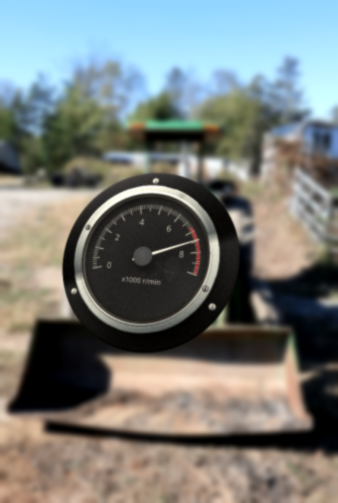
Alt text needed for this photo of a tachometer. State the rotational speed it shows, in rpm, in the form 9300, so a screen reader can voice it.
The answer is 7500
